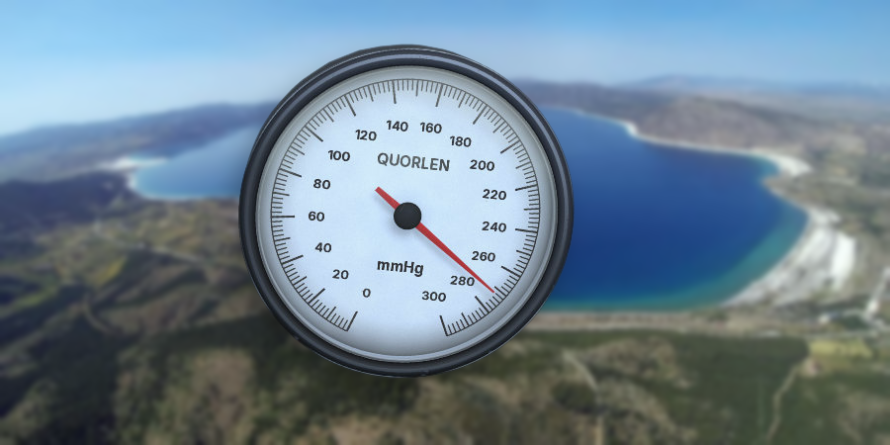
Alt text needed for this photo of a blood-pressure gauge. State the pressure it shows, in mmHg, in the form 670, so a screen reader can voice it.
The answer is 272
